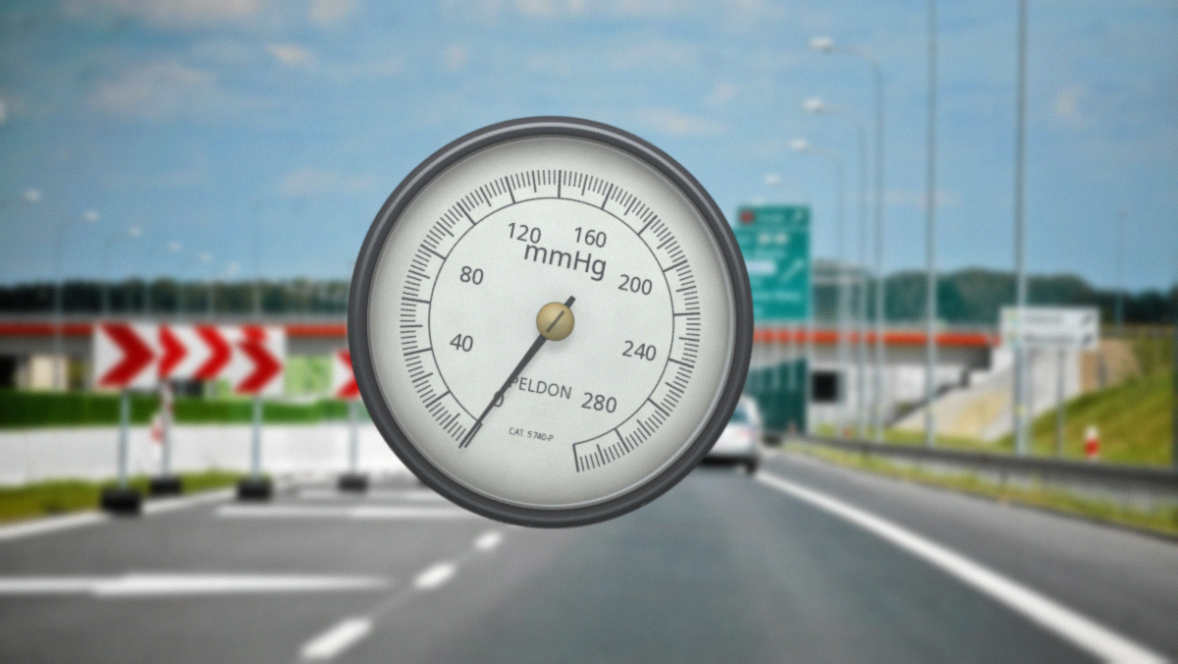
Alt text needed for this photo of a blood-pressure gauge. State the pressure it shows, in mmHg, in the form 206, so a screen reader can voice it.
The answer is 2
